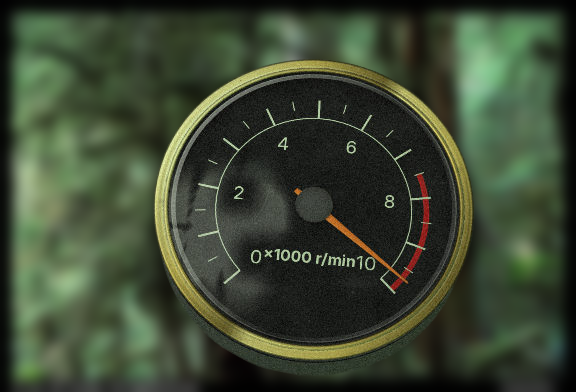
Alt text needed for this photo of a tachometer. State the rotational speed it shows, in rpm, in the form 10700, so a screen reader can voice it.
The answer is 9750
